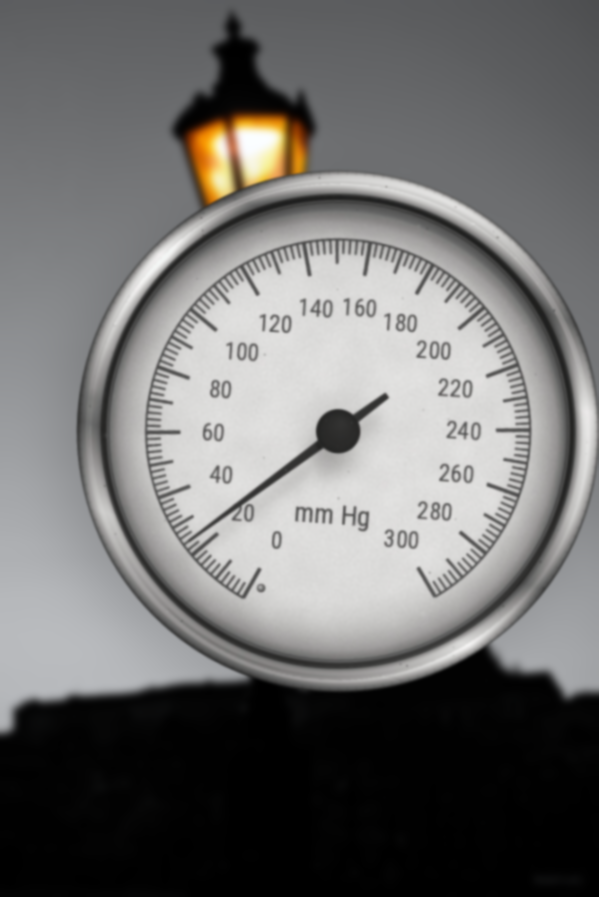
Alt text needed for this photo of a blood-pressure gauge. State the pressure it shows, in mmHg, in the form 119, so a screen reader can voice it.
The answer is 24
